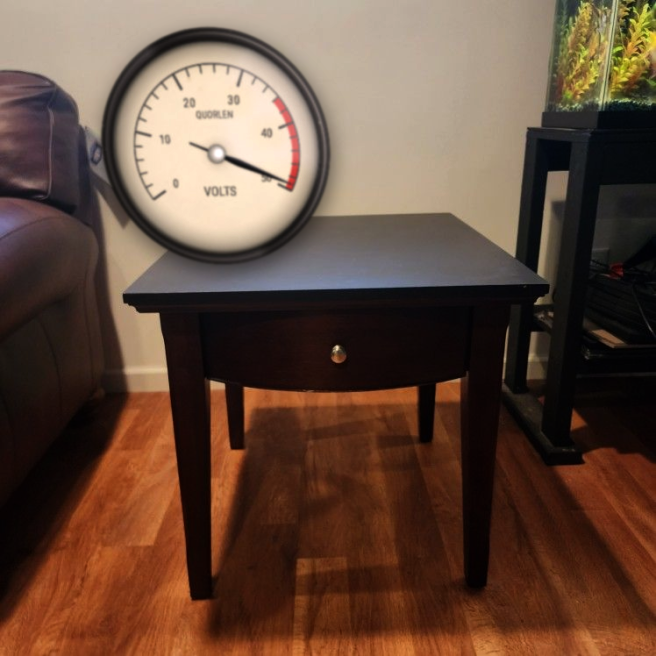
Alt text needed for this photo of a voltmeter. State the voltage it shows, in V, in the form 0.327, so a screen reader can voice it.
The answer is 49
